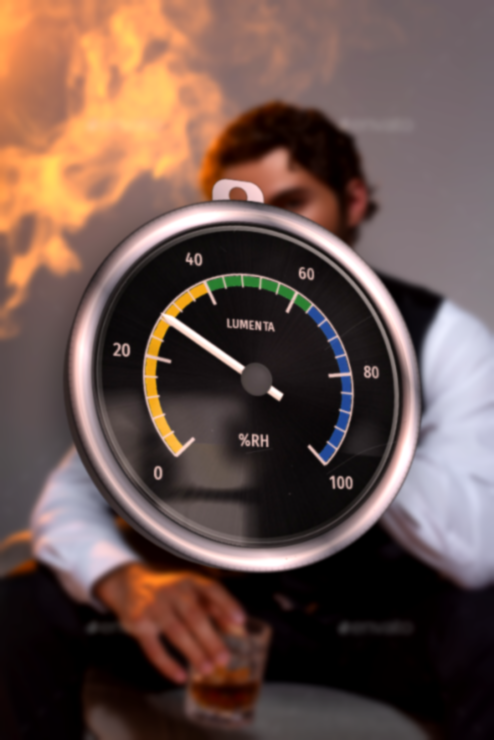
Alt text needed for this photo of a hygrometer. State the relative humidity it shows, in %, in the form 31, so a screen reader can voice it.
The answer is 28
